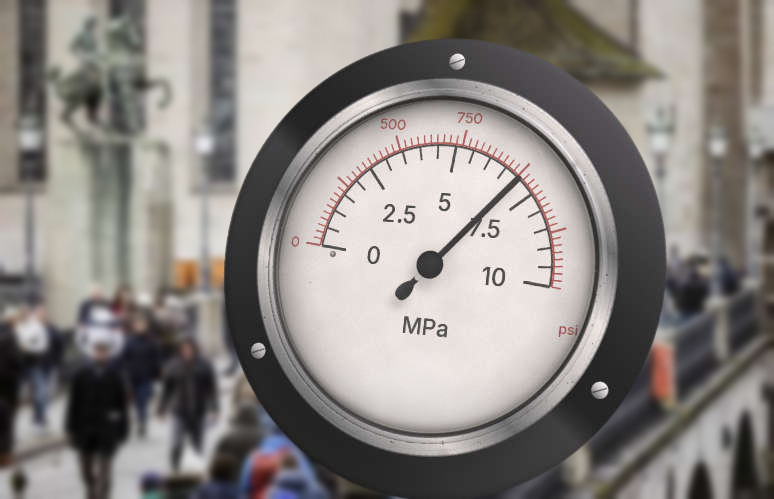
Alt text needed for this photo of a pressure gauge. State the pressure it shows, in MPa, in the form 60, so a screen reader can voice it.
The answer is 7
